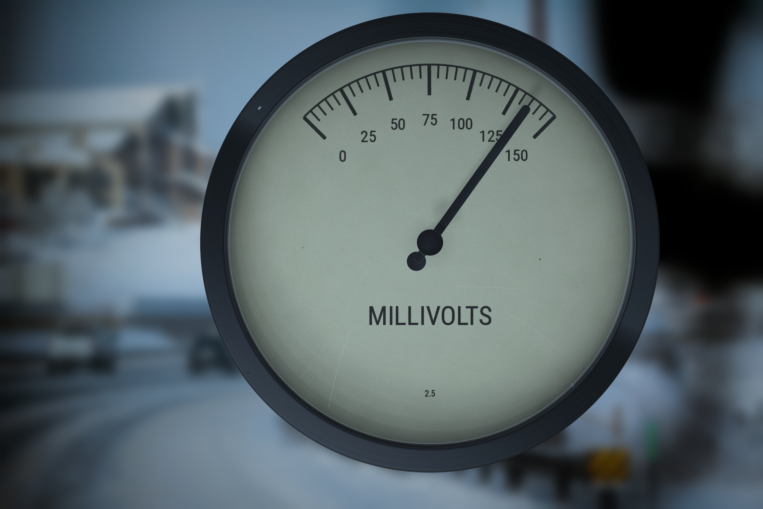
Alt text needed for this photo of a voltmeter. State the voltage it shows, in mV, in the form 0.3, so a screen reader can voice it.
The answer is 135
